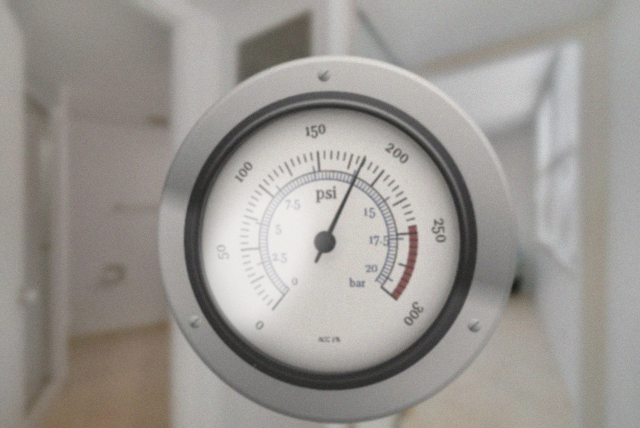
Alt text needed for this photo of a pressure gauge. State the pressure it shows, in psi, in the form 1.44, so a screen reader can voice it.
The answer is 185
